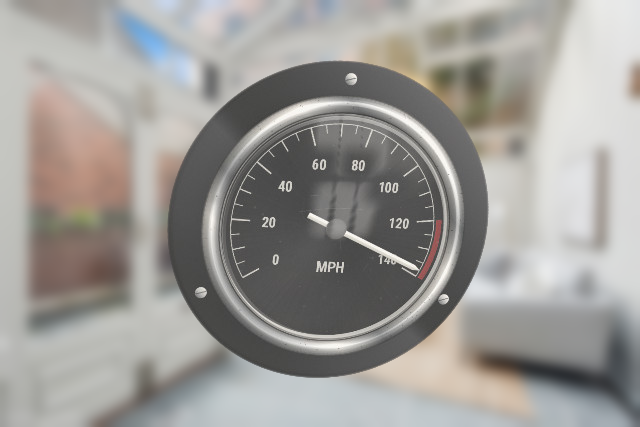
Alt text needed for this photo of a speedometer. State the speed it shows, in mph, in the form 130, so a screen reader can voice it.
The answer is 137.5
